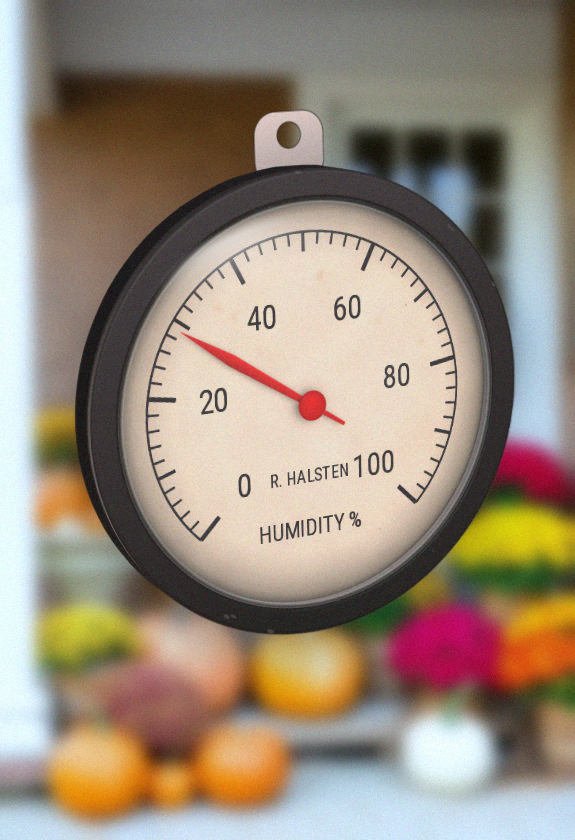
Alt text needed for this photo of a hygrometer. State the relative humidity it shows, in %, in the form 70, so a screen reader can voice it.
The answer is 29
